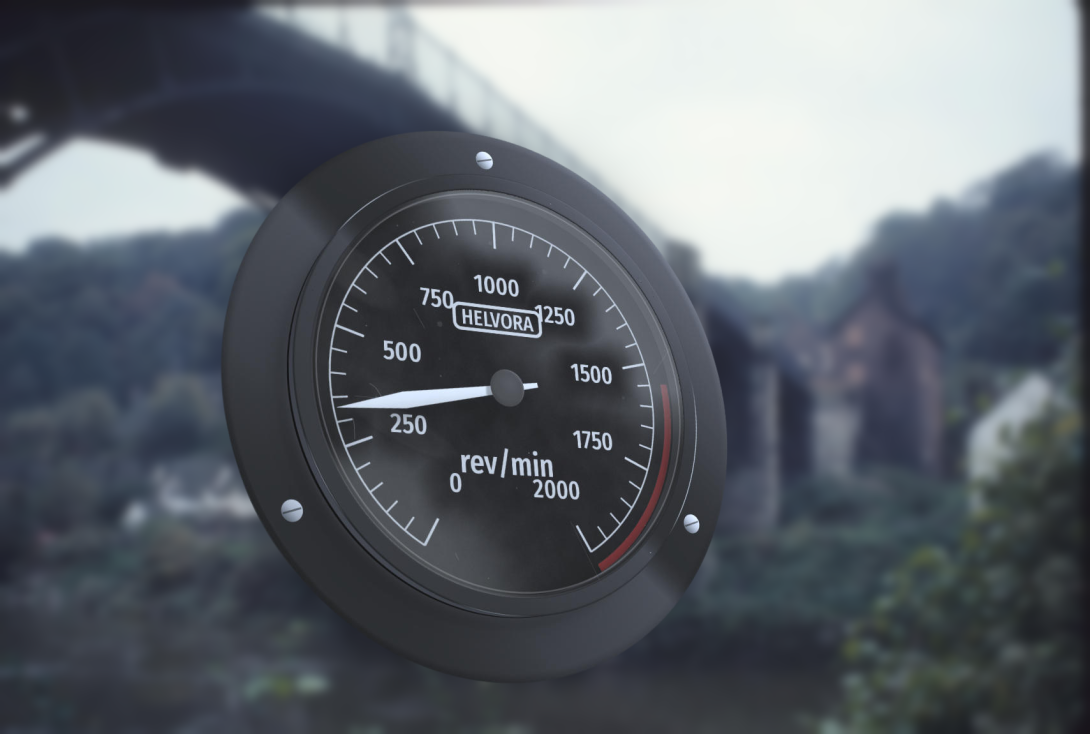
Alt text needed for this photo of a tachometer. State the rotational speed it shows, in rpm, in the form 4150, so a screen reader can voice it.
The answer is 325
